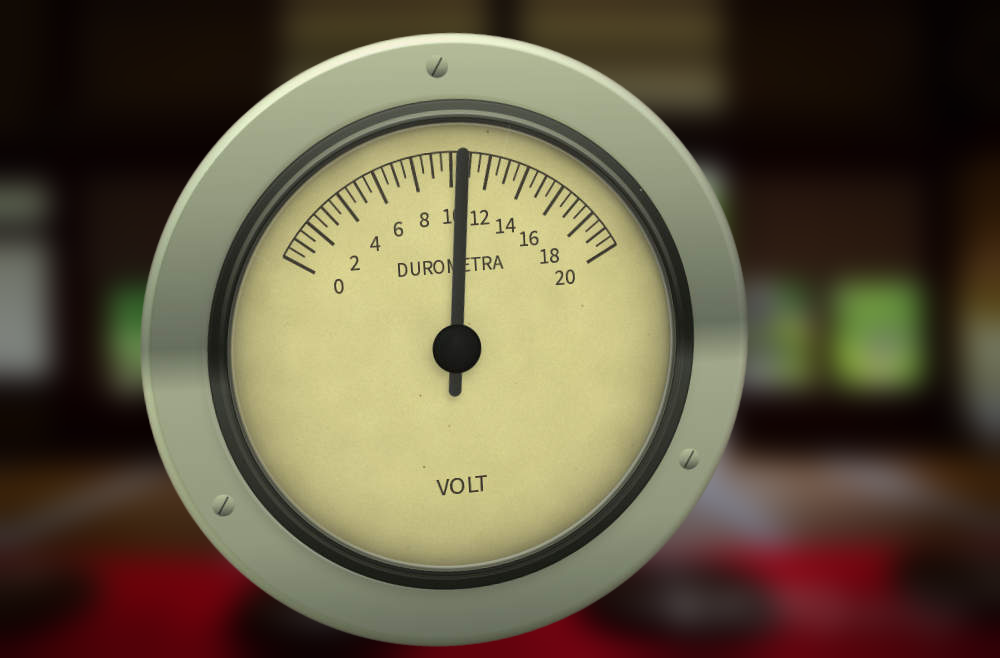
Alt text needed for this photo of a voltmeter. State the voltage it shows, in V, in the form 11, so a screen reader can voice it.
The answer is 10.5
